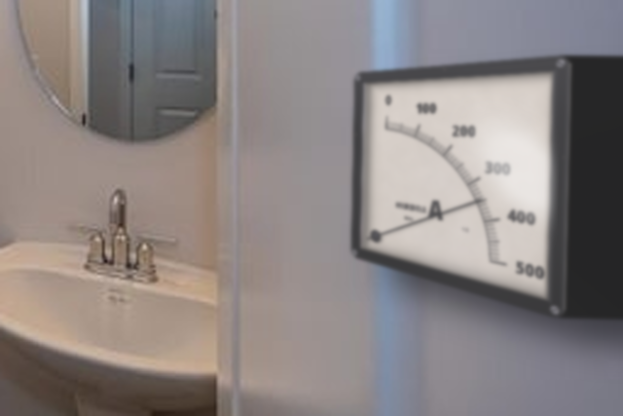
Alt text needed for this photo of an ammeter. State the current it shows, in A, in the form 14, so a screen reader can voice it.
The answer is 350
